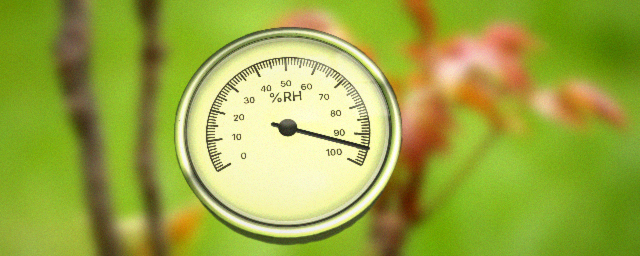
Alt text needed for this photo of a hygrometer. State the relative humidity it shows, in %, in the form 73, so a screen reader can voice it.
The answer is 95
